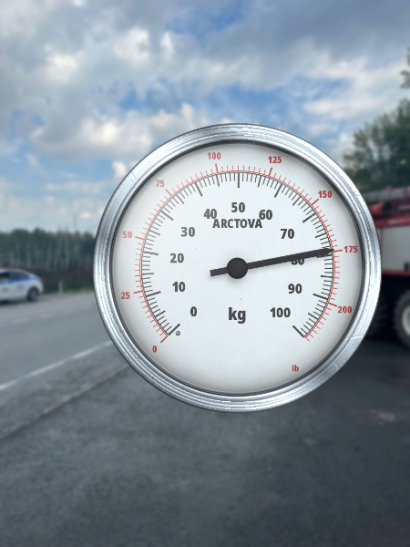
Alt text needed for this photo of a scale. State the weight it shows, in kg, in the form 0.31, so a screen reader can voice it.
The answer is 79
